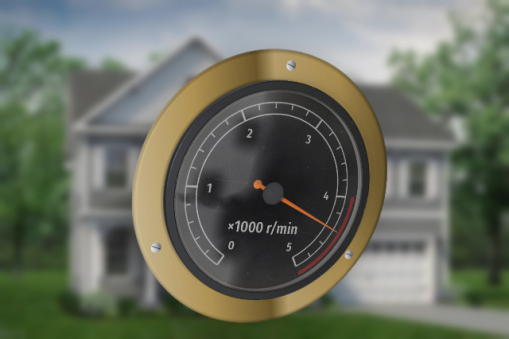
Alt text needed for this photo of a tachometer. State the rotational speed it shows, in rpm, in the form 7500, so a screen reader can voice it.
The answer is 4400
